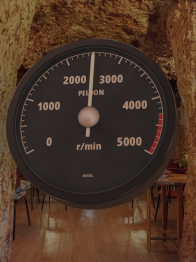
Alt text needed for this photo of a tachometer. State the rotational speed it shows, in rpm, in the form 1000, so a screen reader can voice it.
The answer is 2500
